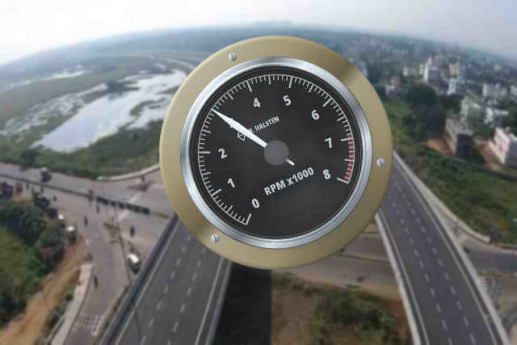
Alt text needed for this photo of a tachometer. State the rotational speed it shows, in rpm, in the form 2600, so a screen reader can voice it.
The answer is 3000
